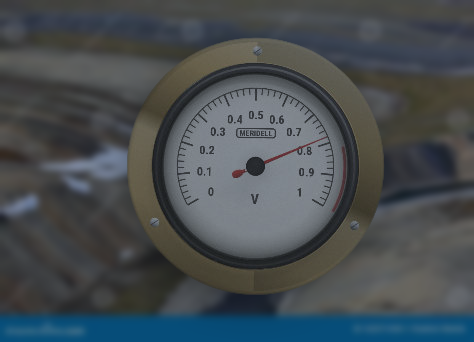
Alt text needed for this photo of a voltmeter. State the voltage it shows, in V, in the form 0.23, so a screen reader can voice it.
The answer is 0.78
